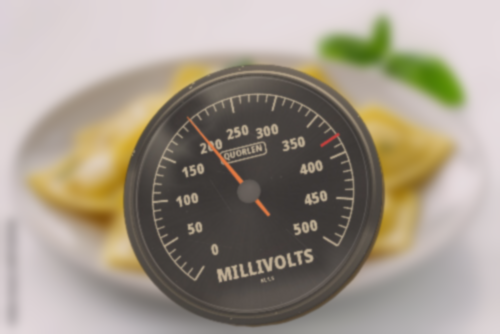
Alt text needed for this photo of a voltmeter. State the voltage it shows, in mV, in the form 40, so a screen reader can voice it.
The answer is 200
